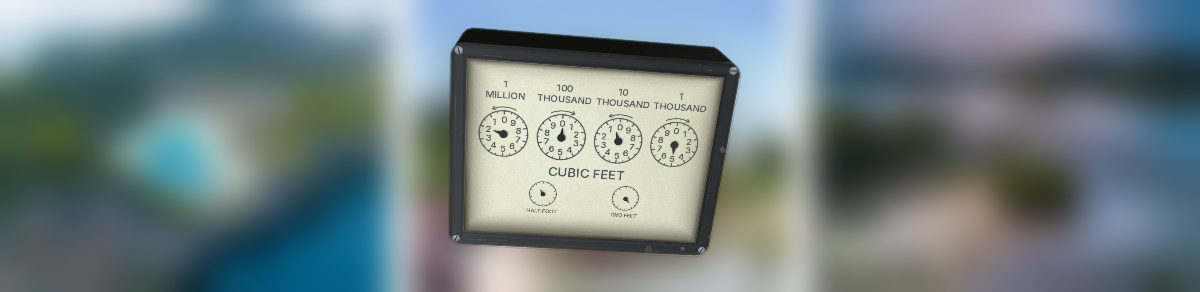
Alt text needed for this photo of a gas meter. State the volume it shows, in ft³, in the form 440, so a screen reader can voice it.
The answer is 200500
